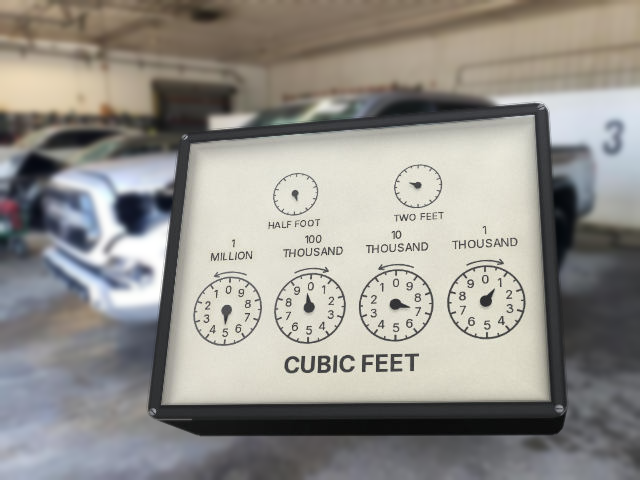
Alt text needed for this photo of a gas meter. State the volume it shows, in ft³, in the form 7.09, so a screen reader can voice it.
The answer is 497100
